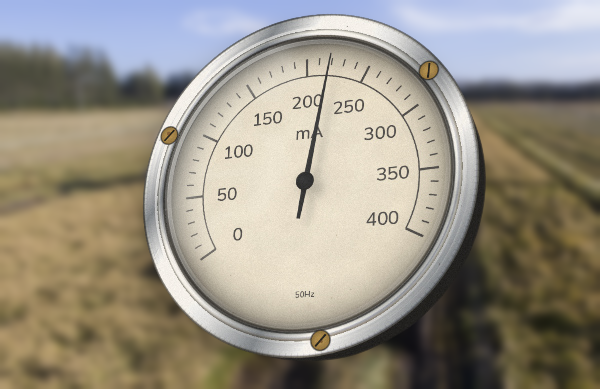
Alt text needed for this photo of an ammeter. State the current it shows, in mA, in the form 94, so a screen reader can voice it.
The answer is 220
